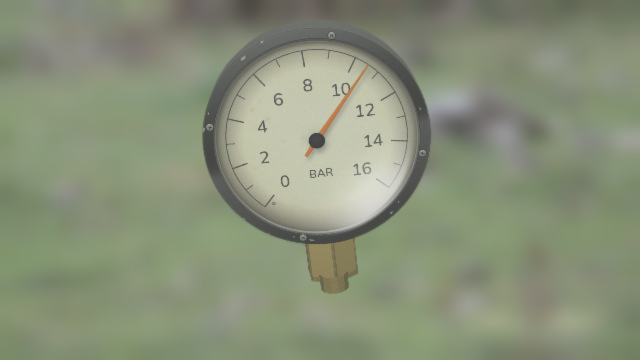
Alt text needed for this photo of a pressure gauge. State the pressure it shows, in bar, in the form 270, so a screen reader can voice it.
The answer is 10.5
